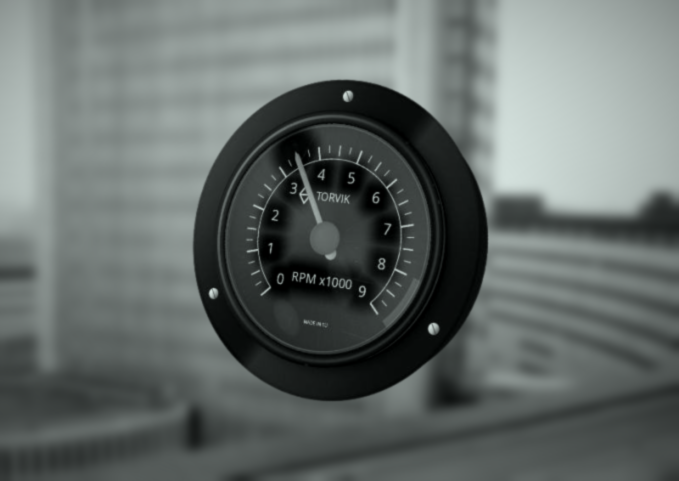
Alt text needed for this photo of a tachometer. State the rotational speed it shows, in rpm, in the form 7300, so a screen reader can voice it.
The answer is 3500
